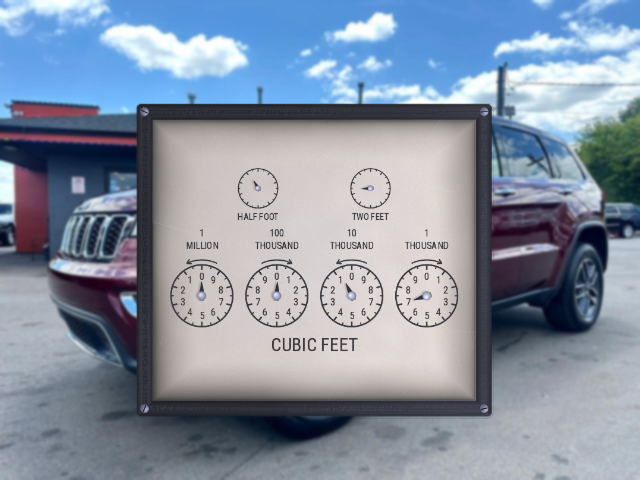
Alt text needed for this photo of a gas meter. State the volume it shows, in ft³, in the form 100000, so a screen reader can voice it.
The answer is 700
